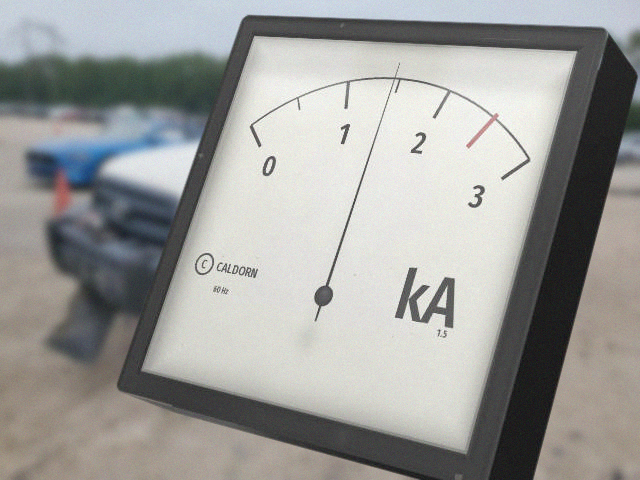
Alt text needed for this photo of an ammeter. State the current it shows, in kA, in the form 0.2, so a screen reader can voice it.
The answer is 1.5
